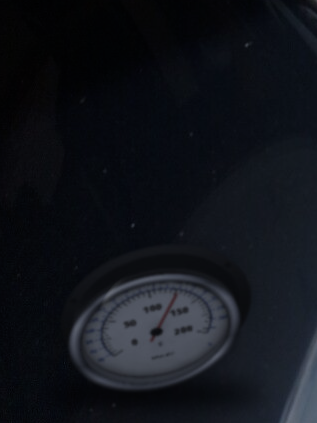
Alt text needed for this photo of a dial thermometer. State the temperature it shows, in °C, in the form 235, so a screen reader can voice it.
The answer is 125
